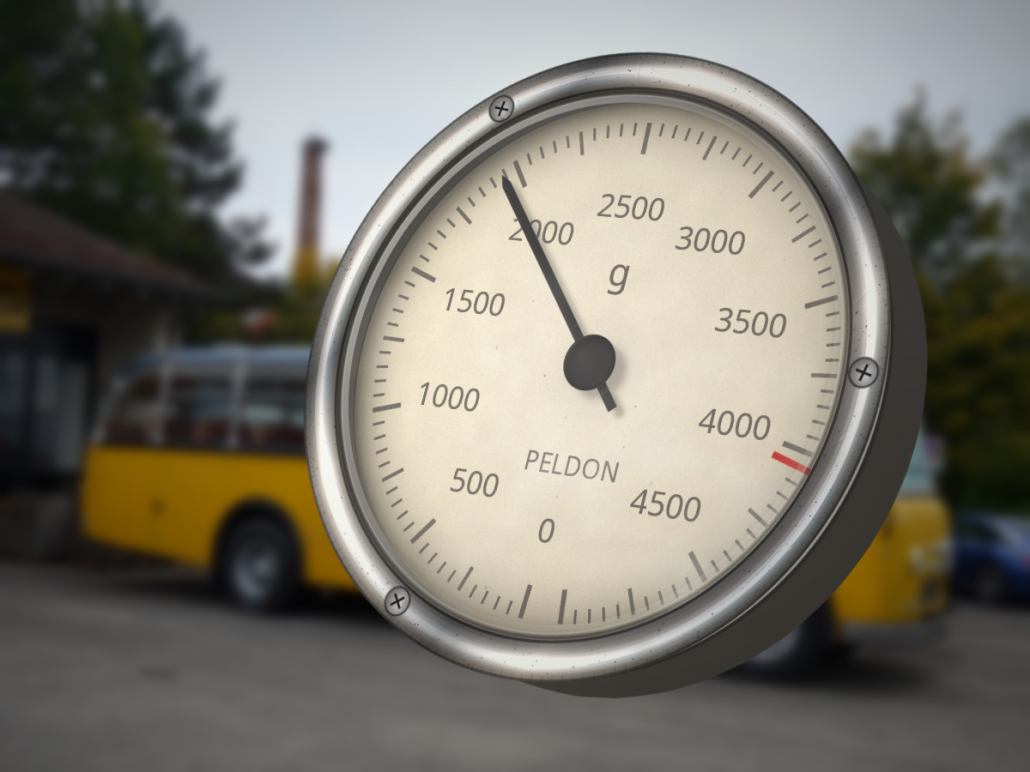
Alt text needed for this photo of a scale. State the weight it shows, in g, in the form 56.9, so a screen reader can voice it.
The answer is 1950
